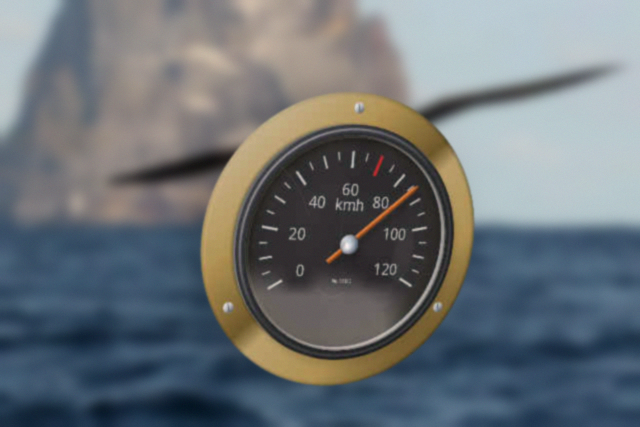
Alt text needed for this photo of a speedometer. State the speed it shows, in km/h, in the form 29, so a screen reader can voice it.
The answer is 85
